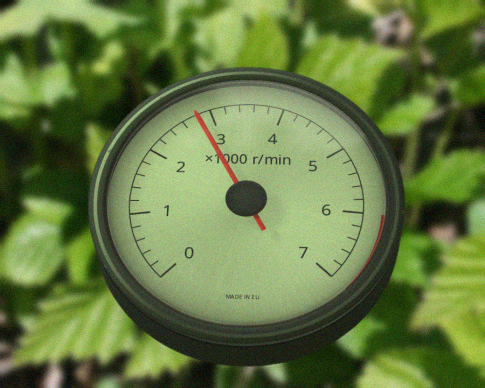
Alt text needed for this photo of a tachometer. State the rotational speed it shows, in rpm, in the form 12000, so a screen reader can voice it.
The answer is 2800
